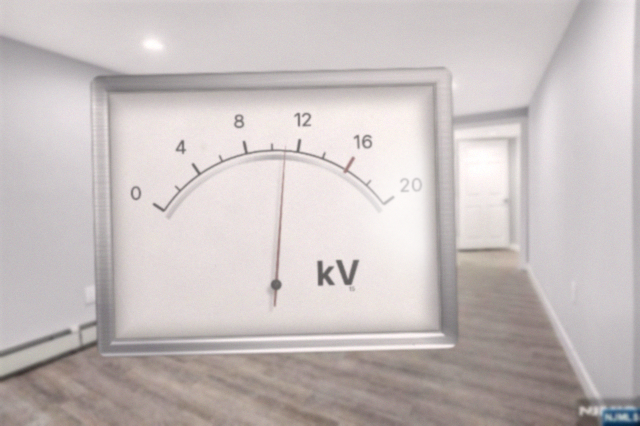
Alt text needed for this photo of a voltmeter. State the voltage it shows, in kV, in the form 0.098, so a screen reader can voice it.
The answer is 11
